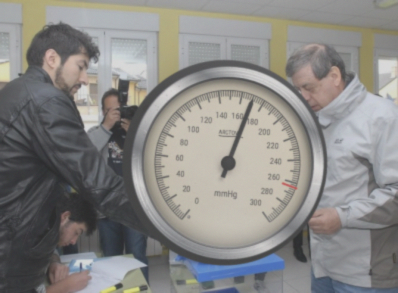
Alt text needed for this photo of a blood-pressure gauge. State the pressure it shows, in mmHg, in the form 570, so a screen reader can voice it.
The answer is 170
